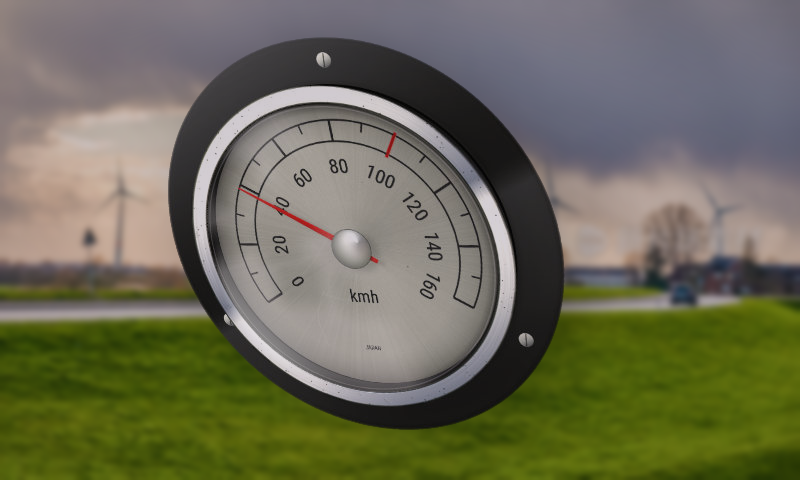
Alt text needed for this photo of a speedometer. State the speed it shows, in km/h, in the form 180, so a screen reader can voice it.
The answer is 40
